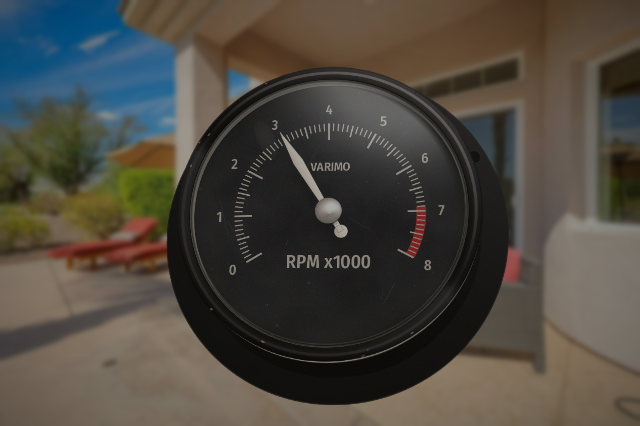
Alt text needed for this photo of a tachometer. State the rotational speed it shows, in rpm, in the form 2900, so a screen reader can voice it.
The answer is 3000
